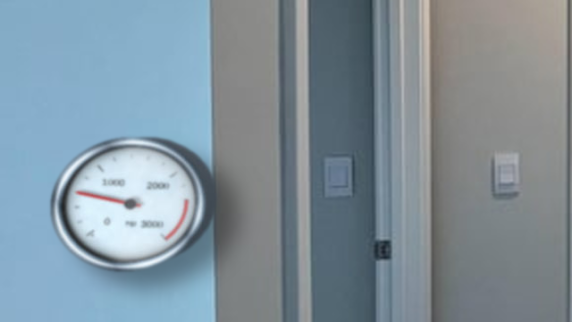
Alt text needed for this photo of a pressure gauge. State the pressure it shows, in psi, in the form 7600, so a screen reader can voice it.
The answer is 600
